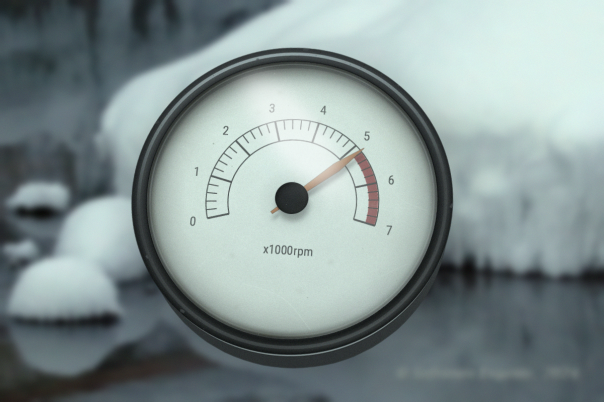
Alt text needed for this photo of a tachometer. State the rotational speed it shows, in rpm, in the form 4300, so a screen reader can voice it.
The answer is 5200
